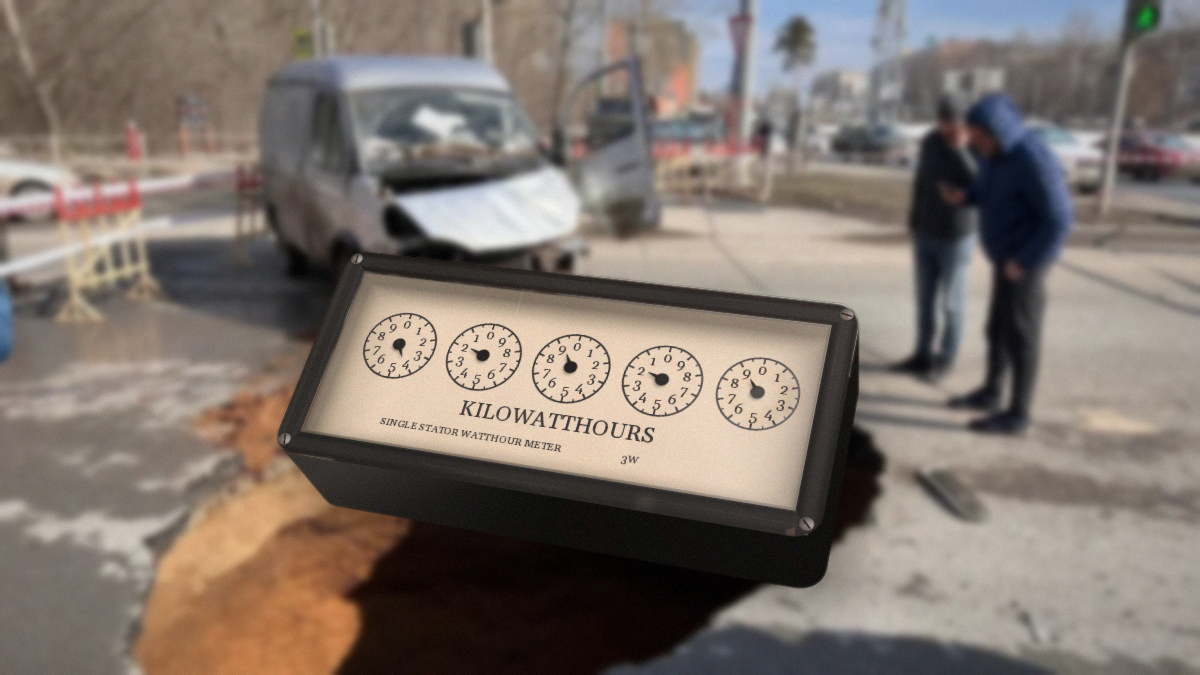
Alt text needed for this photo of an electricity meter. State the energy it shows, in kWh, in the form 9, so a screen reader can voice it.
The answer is 41919
